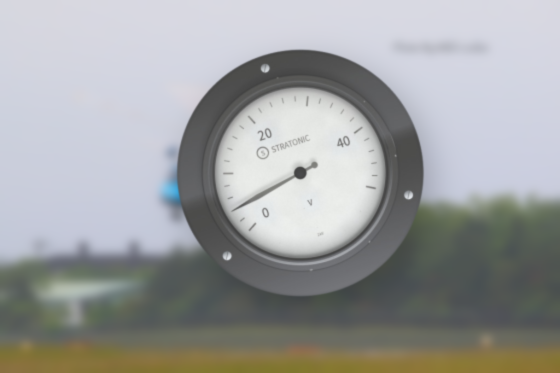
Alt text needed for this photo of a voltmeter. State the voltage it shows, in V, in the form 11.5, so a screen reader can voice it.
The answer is 4
